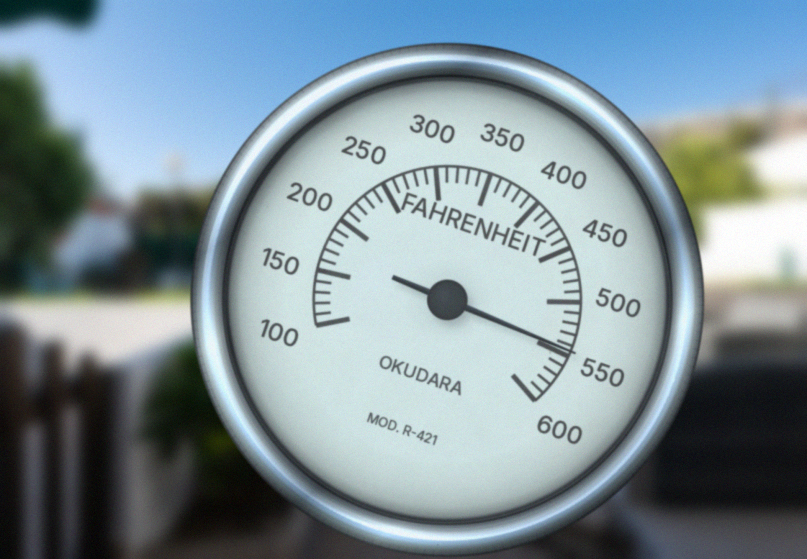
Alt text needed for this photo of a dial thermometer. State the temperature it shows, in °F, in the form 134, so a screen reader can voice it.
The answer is 545
